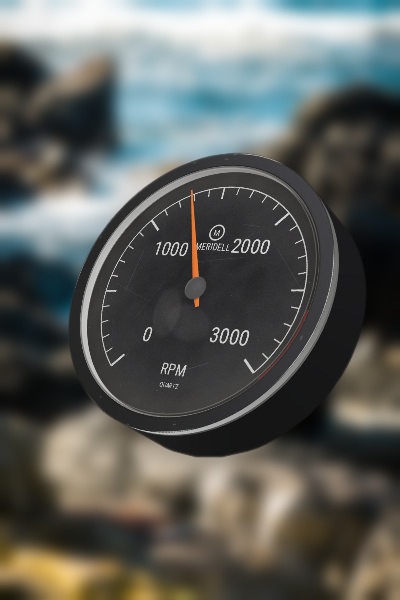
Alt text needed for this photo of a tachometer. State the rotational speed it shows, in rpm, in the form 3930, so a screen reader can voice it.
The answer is 1300
